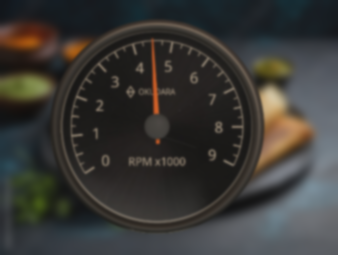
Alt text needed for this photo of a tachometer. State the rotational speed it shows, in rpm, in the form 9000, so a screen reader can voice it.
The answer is 4500
